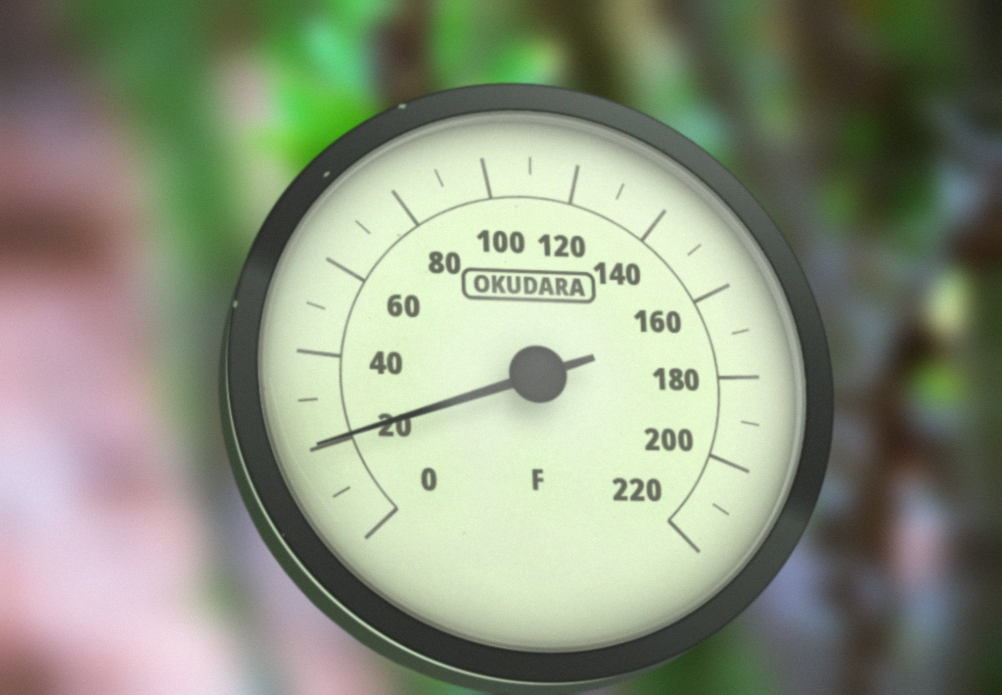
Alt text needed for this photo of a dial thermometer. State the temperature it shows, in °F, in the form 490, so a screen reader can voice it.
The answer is 20
